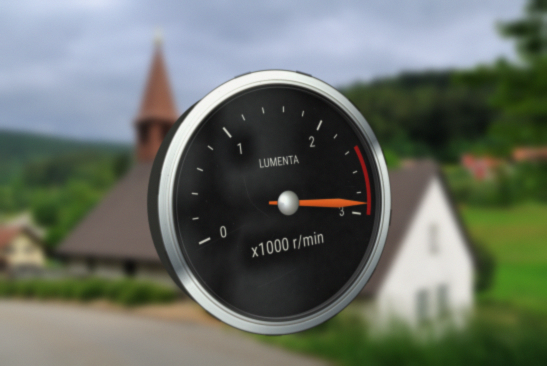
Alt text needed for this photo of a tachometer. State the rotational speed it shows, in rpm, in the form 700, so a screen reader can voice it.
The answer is 2900
